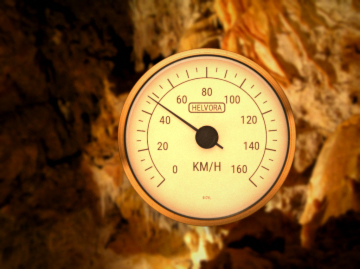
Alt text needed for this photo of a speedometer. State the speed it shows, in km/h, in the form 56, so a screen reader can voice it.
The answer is 47.5
